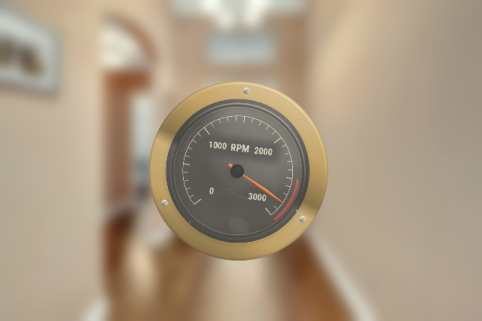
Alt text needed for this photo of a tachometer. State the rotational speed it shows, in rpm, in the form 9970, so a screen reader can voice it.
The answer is 2800
